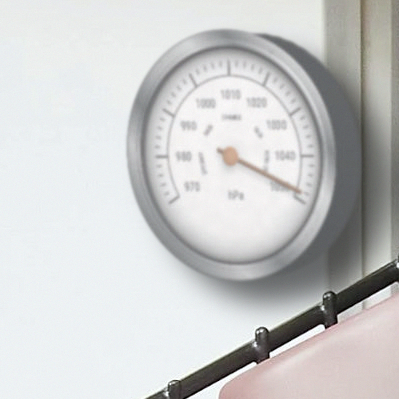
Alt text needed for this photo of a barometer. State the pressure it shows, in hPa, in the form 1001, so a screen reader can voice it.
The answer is 1048
